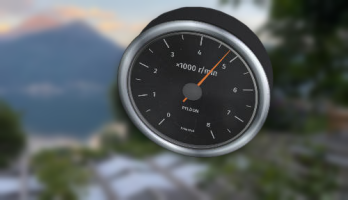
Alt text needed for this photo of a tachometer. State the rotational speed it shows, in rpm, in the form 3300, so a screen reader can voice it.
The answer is 4750
